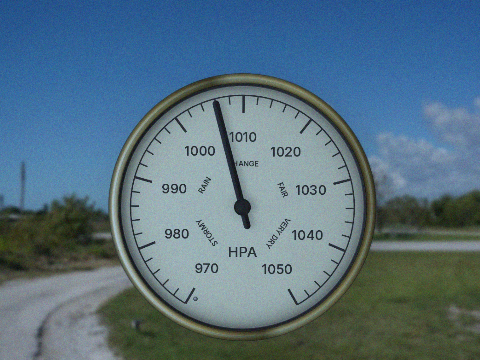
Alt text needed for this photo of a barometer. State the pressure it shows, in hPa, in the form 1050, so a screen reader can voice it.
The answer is 1006
